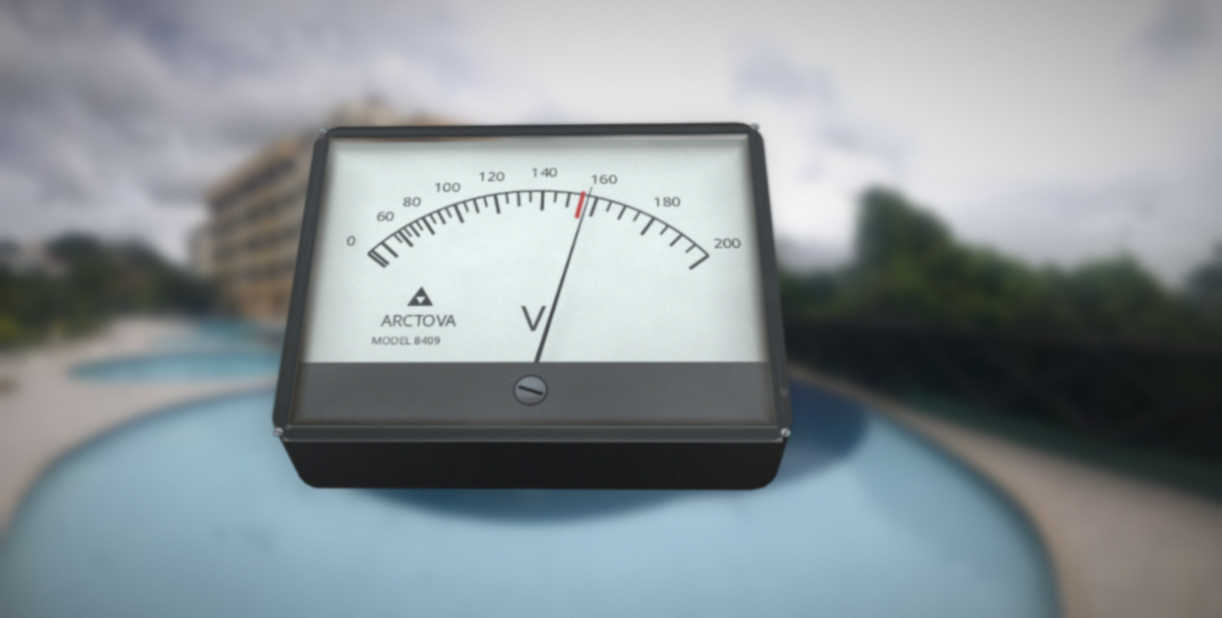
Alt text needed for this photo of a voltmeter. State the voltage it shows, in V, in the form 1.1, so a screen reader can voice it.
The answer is 157.5
